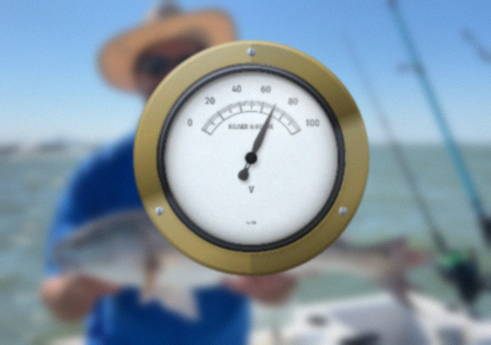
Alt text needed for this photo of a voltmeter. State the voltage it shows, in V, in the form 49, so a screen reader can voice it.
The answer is 70
